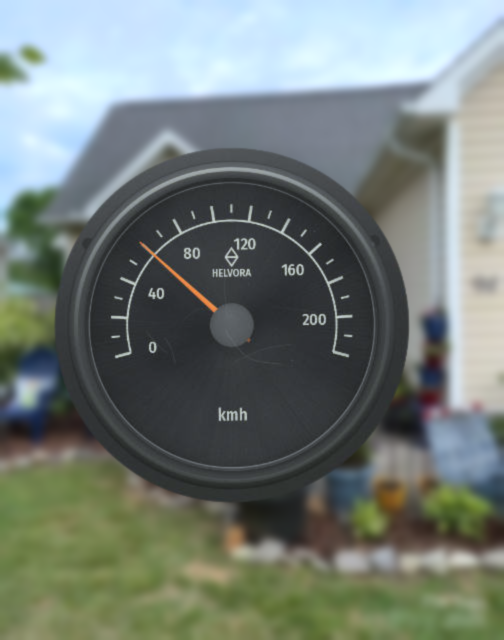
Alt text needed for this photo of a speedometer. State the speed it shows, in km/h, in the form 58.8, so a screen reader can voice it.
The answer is 60
